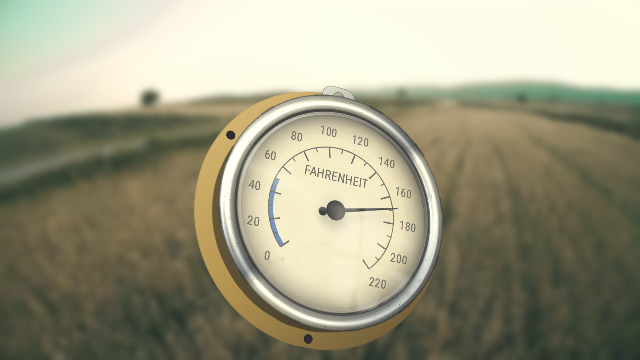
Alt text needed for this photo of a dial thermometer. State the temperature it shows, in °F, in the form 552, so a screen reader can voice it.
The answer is 170
